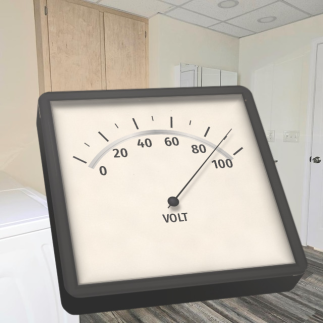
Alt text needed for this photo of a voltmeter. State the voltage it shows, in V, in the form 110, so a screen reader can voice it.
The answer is 90
